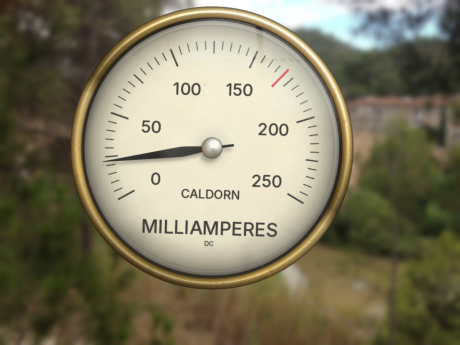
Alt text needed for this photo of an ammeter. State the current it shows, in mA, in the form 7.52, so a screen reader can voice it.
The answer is 22.5
